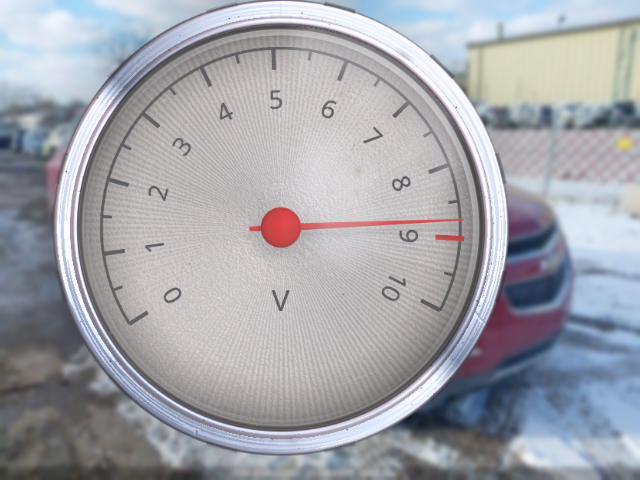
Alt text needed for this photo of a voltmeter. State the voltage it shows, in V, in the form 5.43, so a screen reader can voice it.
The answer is 8.75
